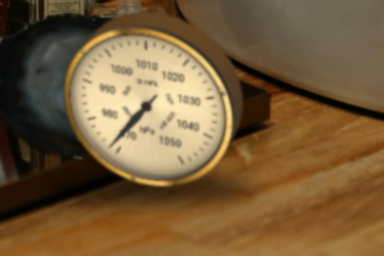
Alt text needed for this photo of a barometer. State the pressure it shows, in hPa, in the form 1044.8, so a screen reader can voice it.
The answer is 972
